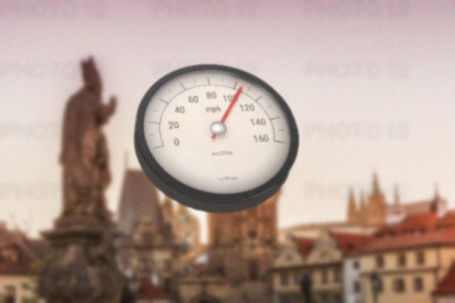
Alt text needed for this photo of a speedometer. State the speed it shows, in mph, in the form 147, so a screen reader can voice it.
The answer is 105
